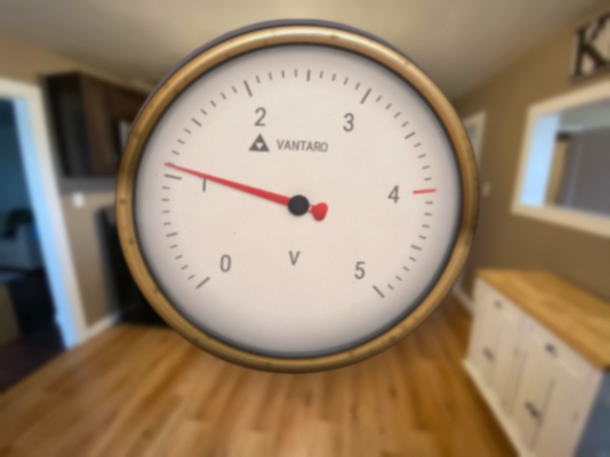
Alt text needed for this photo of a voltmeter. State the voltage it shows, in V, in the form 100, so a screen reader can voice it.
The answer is 1.1
